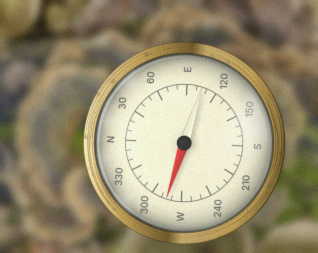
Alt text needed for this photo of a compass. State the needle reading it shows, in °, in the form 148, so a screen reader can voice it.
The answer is 285
